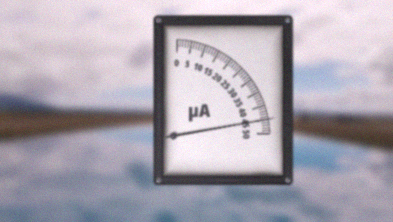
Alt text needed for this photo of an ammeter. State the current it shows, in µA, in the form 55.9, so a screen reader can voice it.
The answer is 45
